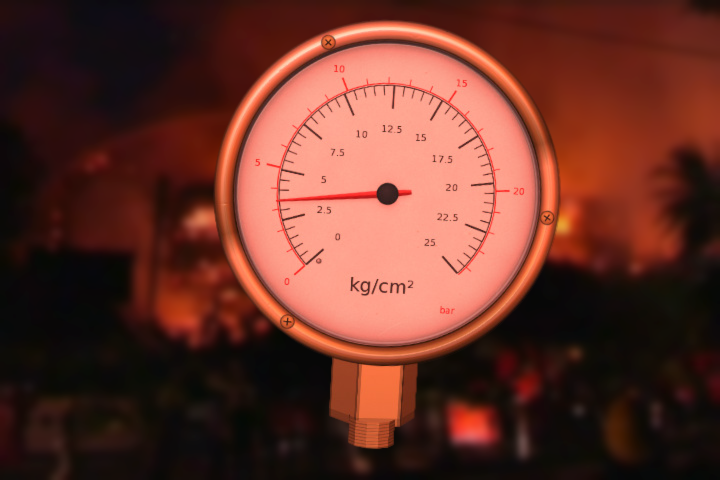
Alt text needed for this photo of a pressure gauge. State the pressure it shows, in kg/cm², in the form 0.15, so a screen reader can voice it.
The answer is 3.5
